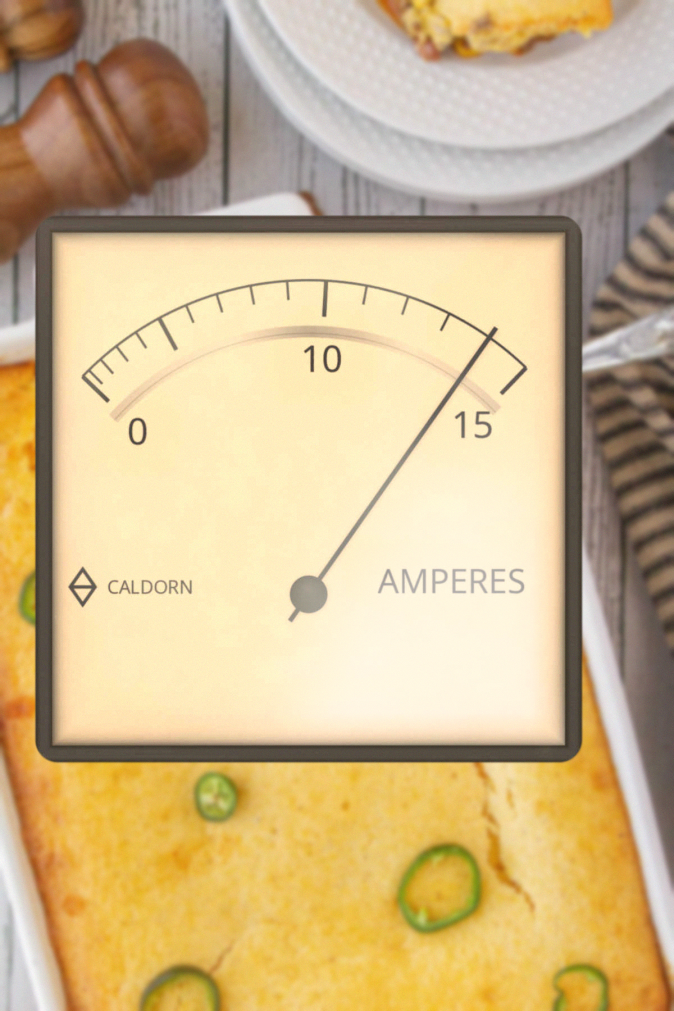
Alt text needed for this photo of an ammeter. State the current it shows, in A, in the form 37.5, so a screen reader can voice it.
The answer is 14
